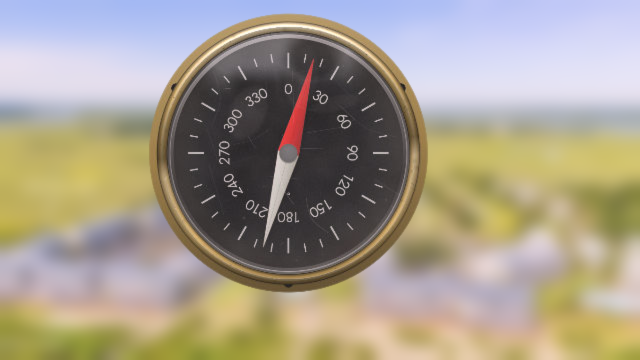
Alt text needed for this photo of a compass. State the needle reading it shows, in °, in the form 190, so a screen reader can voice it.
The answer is 15
